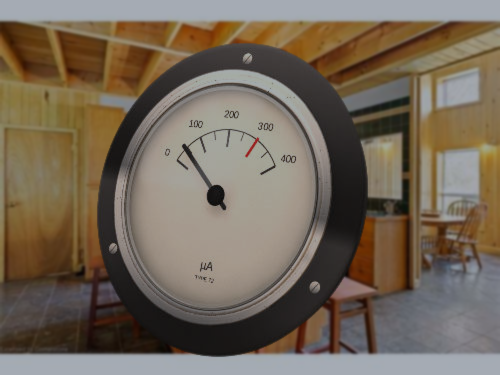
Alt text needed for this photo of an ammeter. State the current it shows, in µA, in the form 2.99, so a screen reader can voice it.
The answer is 50
